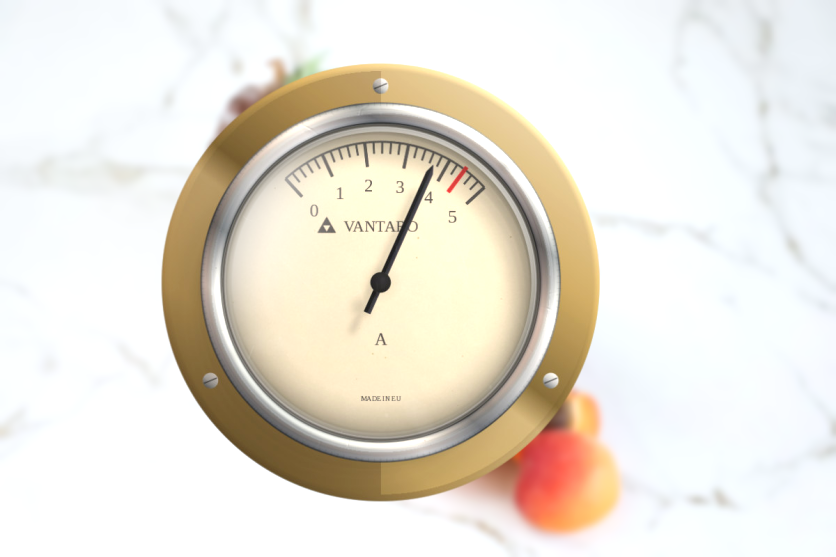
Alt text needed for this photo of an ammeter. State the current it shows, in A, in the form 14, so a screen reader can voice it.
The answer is 3.7
